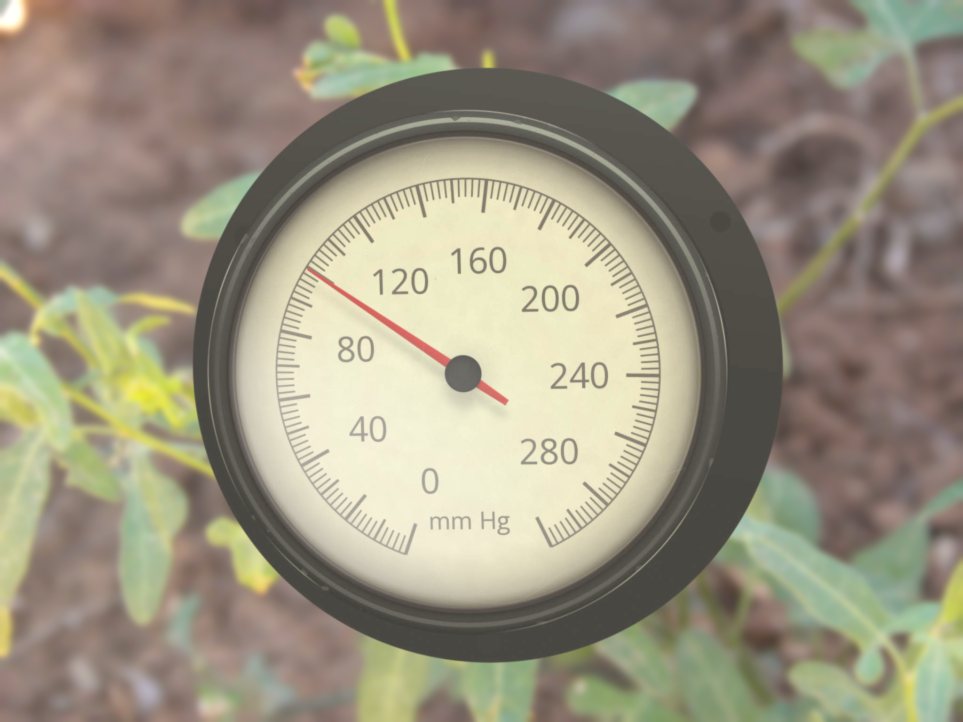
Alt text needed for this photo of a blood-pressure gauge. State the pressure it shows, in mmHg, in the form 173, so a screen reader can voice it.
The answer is 100
